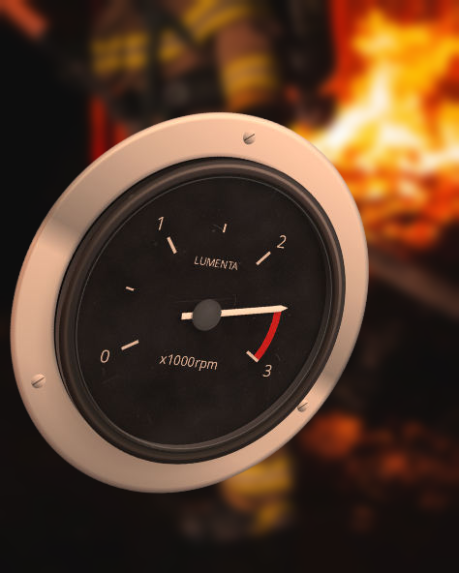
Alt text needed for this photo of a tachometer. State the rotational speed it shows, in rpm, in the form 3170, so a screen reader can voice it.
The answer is 2500
